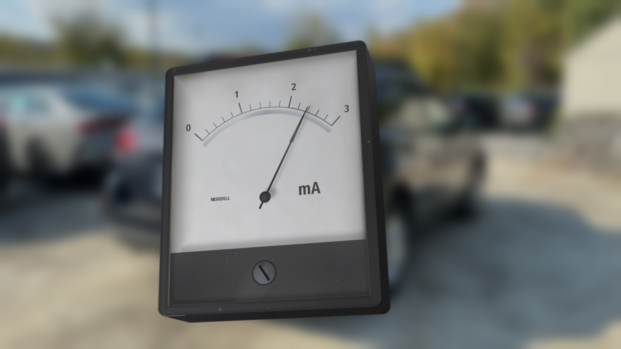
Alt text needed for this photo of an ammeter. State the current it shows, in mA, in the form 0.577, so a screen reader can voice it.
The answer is 2.4
